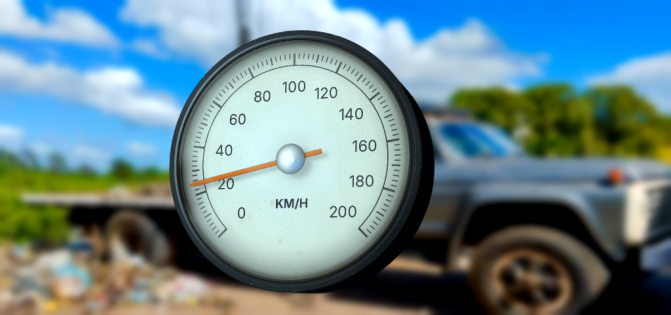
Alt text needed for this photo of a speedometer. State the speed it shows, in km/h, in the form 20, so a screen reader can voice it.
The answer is 24
